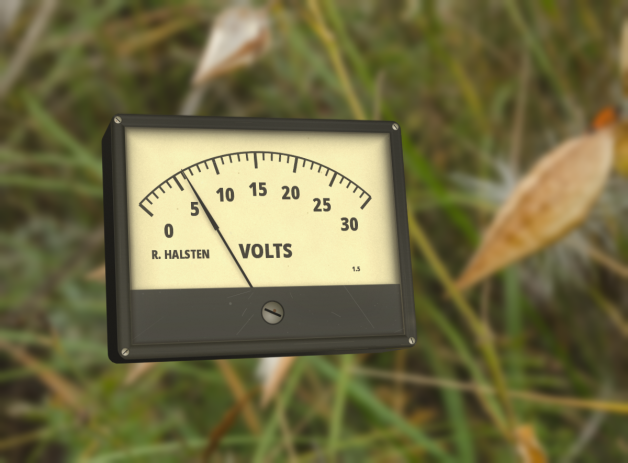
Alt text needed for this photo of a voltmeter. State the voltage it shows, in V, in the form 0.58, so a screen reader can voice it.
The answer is 6
